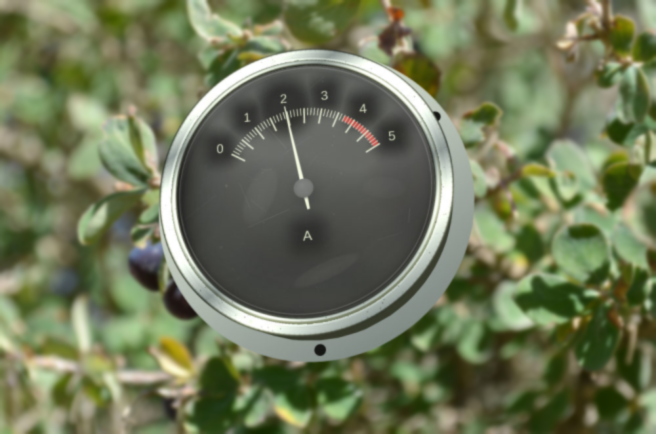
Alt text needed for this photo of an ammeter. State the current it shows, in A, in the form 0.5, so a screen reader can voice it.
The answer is 2
